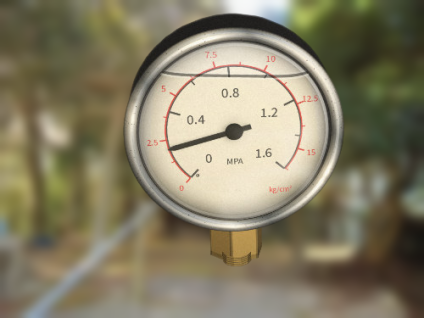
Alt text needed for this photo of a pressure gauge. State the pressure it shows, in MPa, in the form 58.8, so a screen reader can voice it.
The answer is 0.2
